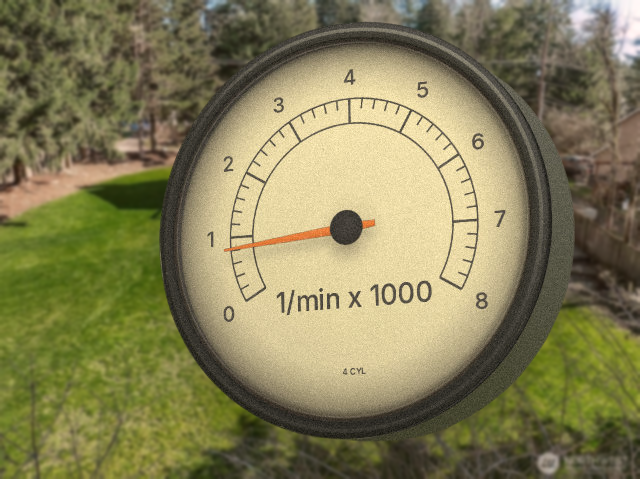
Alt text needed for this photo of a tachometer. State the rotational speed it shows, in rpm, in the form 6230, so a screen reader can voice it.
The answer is 800
